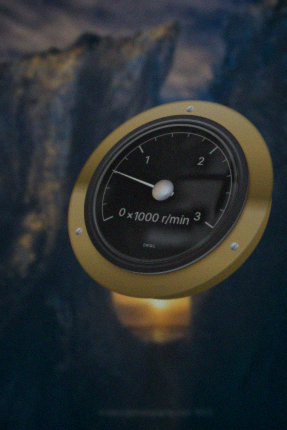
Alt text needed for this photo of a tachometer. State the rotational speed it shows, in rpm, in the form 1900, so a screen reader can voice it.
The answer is 600
